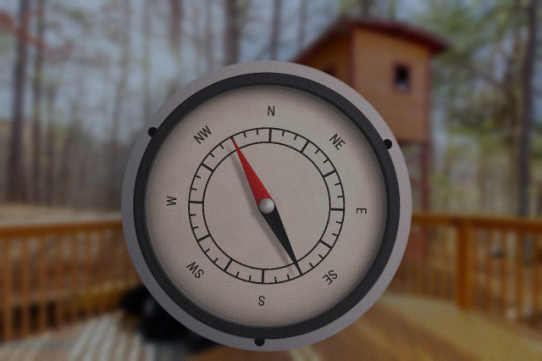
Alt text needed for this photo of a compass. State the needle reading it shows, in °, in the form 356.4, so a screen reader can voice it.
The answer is 330
